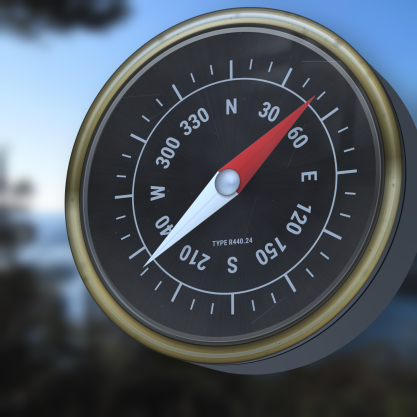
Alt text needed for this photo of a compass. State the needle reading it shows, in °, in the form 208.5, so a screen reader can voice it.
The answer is 50
